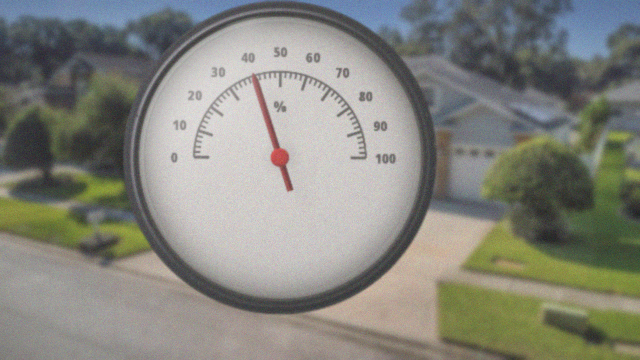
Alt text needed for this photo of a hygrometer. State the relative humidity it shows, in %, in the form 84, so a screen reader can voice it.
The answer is 40
